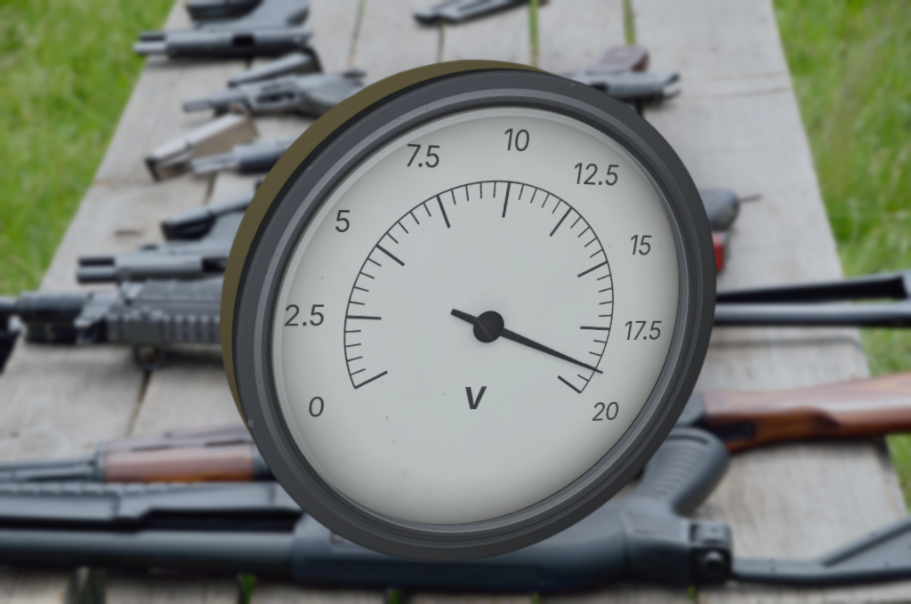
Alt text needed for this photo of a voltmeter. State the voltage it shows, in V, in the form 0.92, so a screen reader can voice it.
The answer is 19
